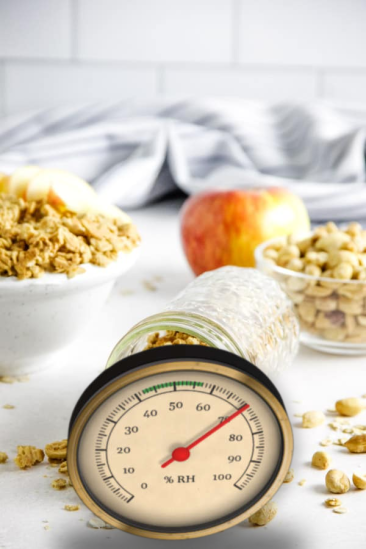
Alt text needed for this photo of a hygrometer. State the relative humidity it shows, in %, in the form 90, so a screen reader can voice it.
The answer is 70
